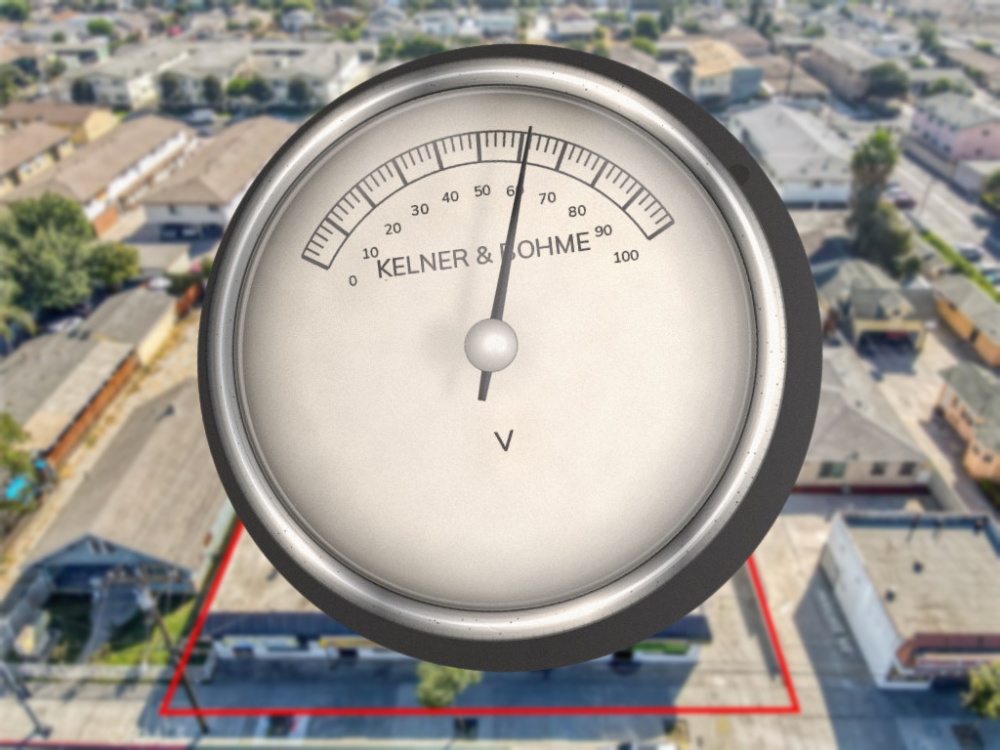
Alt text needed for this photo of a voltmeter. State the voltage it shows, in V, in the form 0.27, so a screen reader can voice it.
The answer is 62
